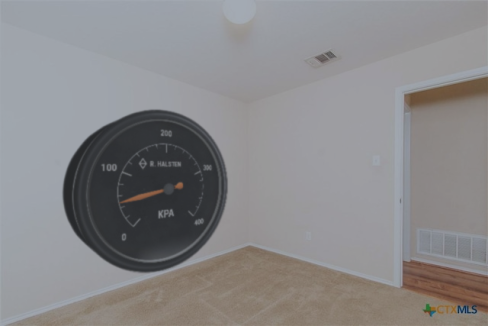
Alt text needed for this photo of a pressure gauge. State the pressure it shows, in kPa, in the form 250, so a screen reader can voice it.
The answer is 50
